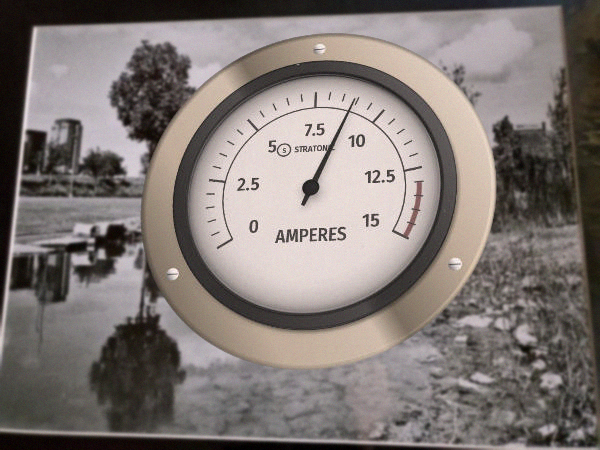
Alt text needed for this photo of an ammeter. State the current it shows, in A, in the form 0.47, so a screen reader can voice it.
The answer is 9
